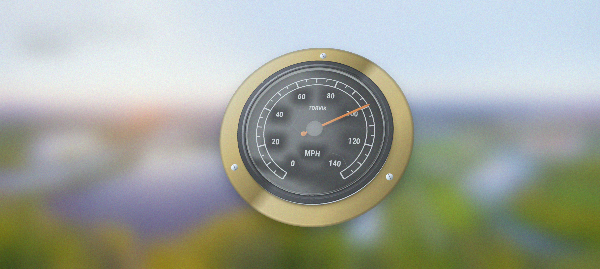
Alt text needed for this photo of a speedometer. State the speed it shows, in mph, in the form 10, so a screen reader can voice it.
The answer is 100
